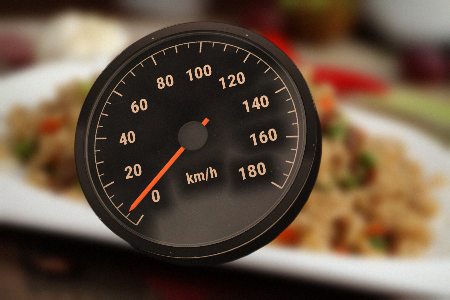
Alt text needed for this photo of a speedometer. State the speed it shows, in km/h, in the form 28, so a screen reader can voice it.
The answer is 5
